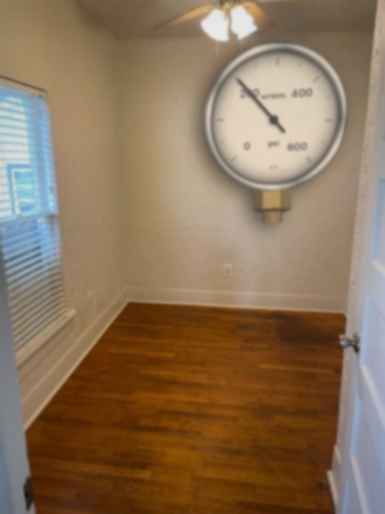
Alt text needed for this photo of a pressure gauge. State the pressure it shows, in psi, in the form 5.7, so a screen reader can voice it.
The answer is 200
